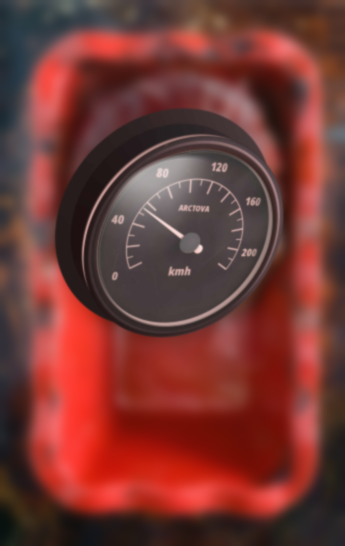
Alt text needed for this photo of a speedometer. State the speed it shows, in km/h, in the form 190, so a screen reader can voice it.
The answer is 55
